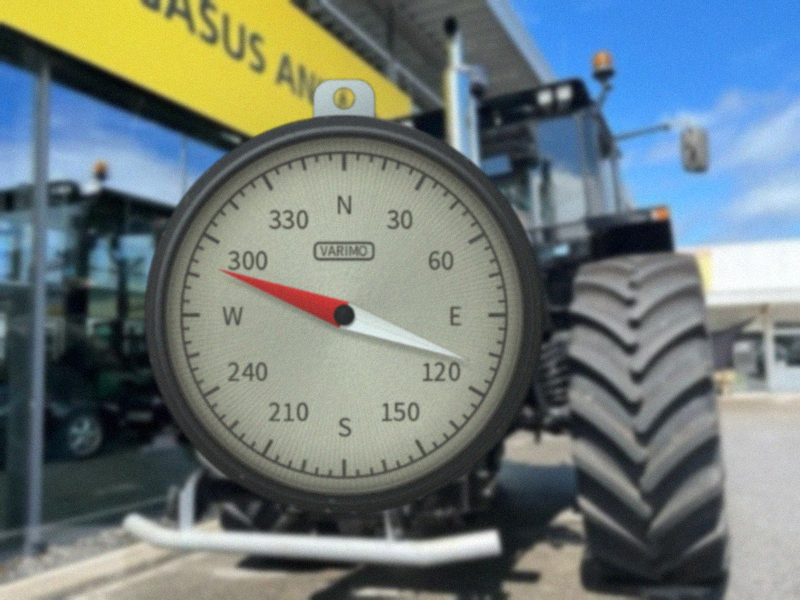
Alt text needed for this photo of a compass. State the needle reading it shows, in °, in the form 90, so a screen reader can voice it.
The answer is 290
